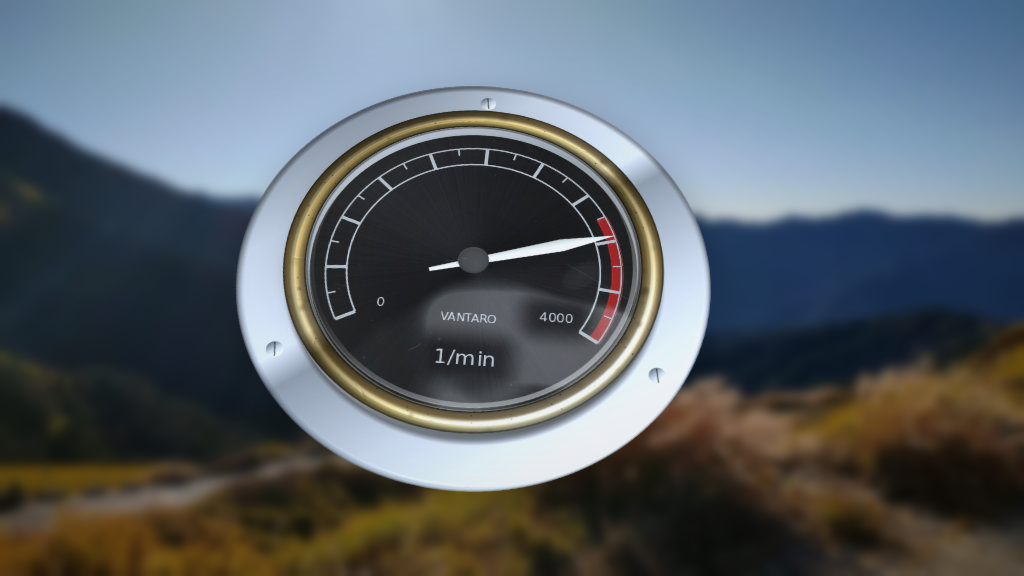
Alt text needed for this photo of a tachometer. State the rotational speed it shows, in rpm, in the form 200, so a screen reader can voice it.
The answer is 3200
